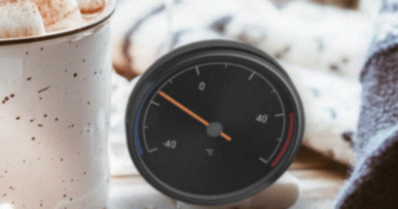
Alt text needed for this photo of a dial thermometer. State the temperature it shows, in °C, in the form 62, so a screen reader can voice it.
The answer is -15
